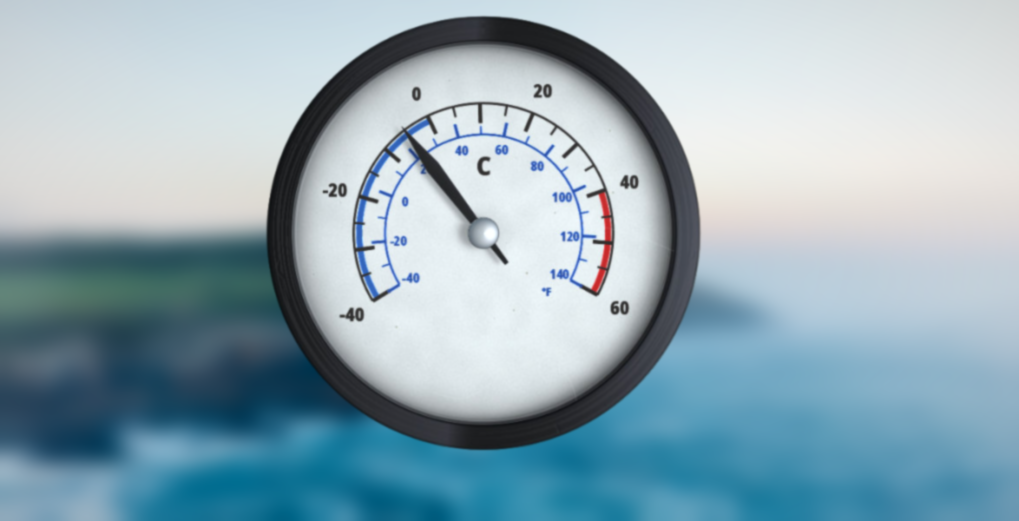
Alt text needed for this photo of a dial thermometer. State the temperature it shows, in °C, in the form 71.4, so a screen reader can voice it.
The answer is -5
